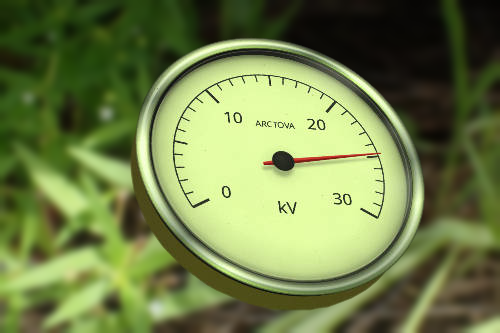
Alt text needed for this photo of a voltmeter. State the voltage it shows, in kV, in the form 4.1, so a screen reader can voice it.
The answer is 25
